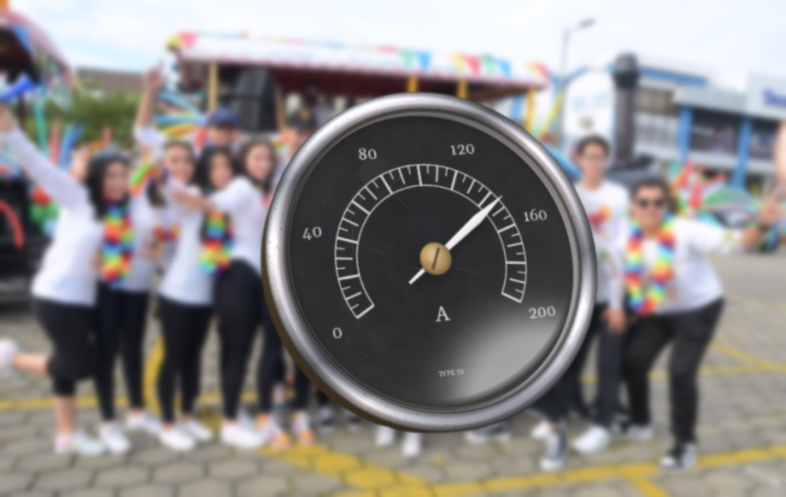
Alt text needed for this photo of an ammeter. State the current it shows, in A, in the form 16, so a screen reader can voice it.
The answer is 145
